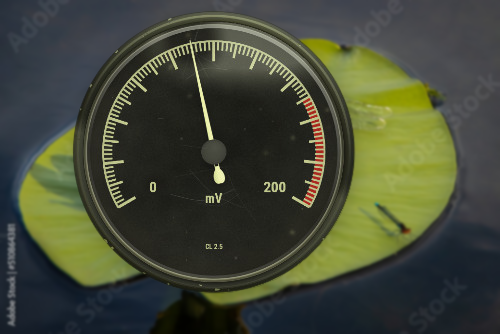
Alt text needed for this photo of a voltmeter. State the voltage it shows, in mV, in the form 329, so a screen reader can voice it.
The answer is 90
